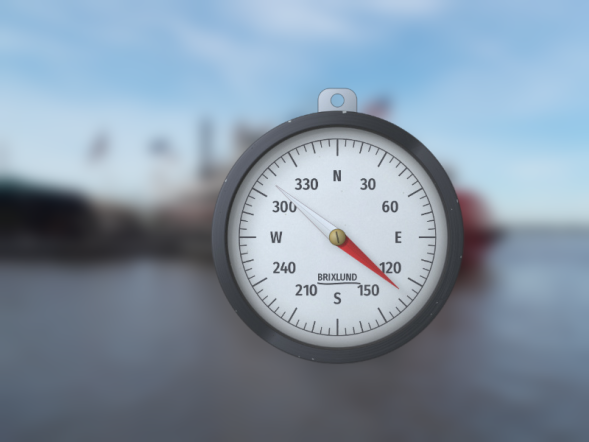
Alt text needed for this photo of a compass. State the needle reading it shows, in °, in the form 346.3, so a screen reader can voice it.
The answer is 130
